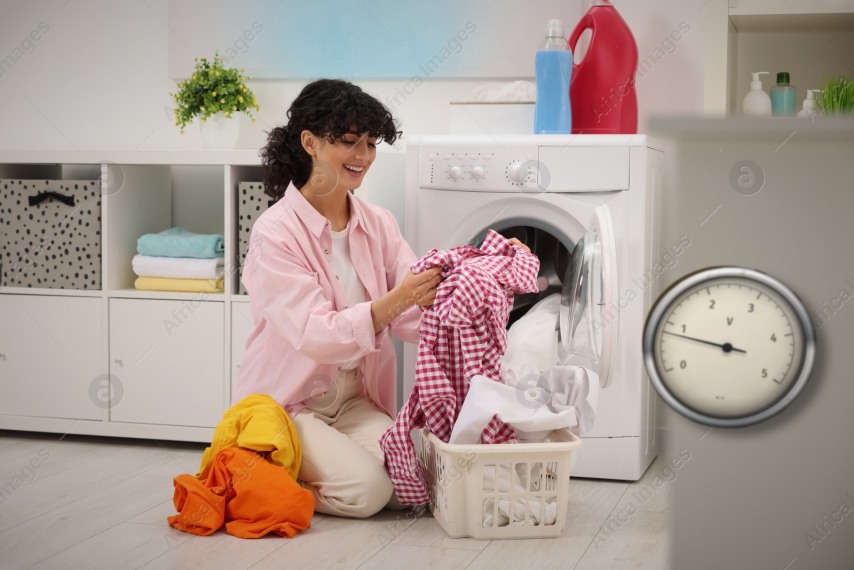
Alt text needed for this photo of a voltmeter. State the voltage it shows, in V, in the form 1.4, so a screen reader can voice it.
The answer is 0.8
